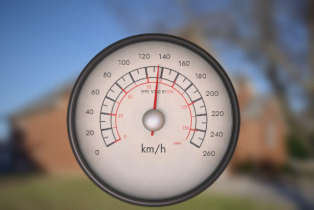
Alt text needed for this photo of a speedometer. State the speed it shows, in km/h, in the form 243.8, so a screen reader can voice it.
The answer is 135
